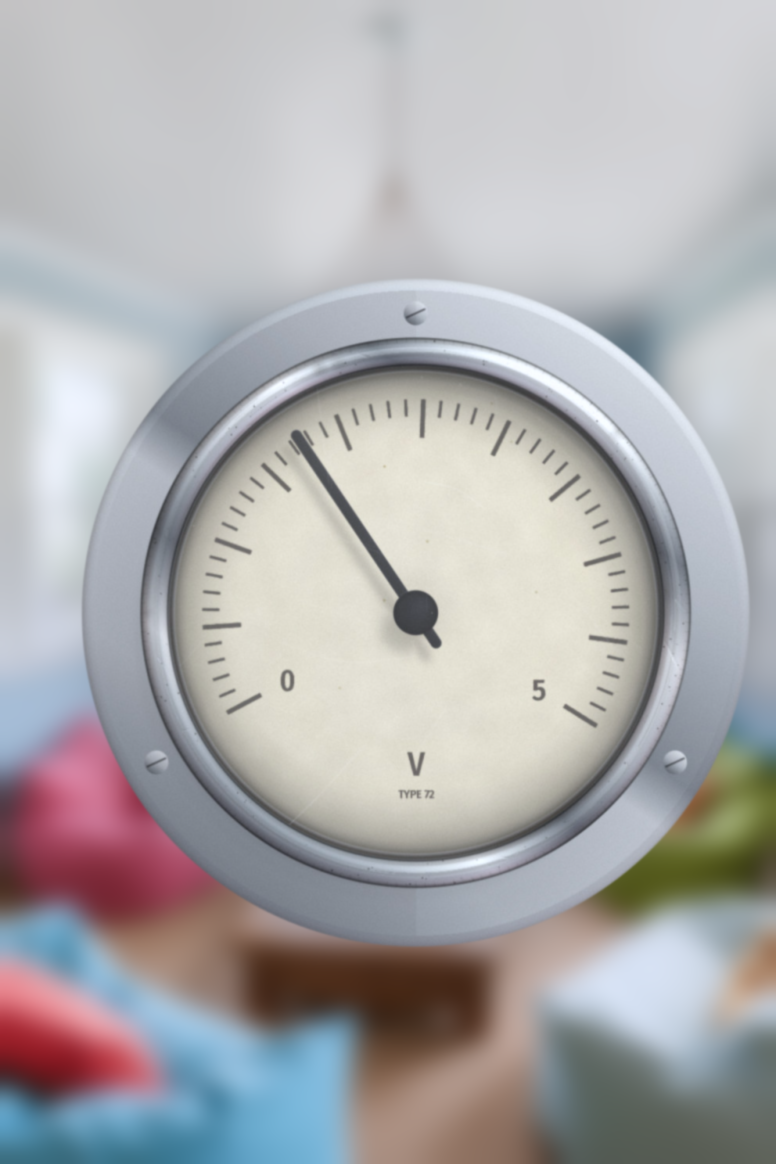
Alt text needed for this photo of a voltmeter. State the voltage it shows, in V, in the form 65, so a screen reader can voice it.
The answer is 1.75
